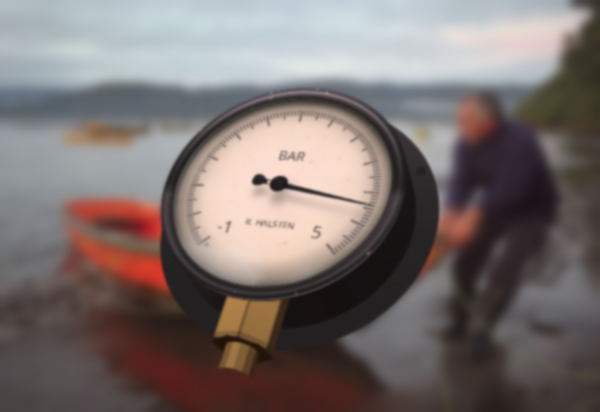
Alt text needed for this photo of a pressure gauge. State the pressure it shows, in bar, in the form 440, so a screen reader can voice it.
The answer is 4.25
